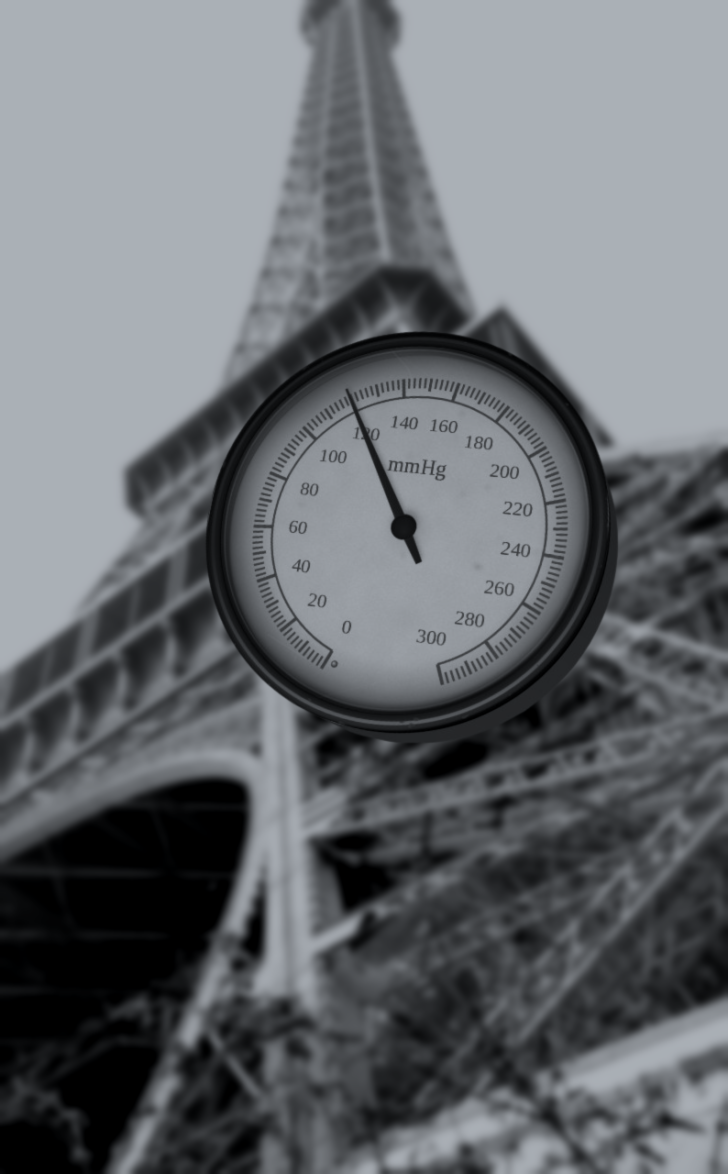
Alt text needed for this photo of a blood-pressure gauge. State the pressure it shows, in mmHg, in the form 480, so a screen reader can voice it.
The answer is 120
